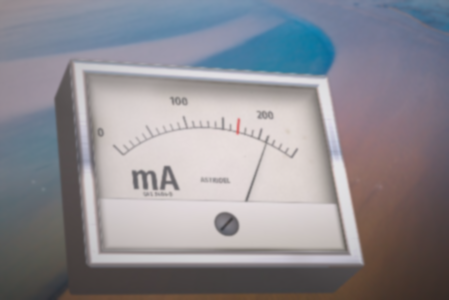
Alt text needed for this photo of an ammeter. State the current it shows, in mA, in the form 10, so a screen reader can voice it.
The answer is 210
